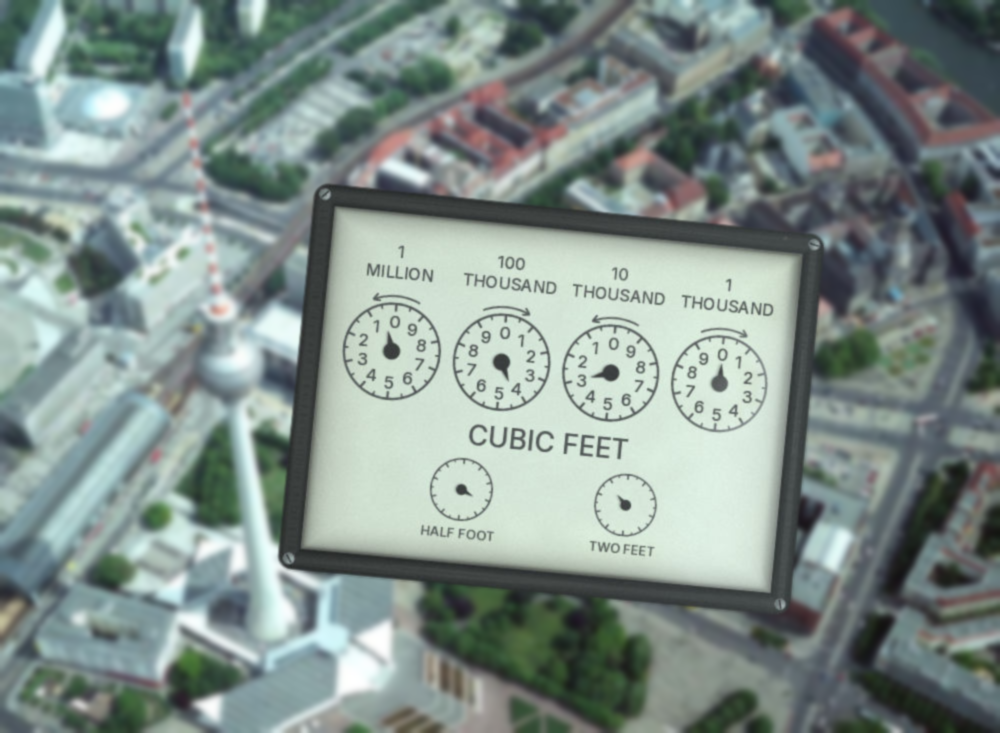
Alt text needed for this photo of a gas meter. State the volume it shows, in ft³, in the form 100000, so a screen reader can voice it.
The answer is 43000
